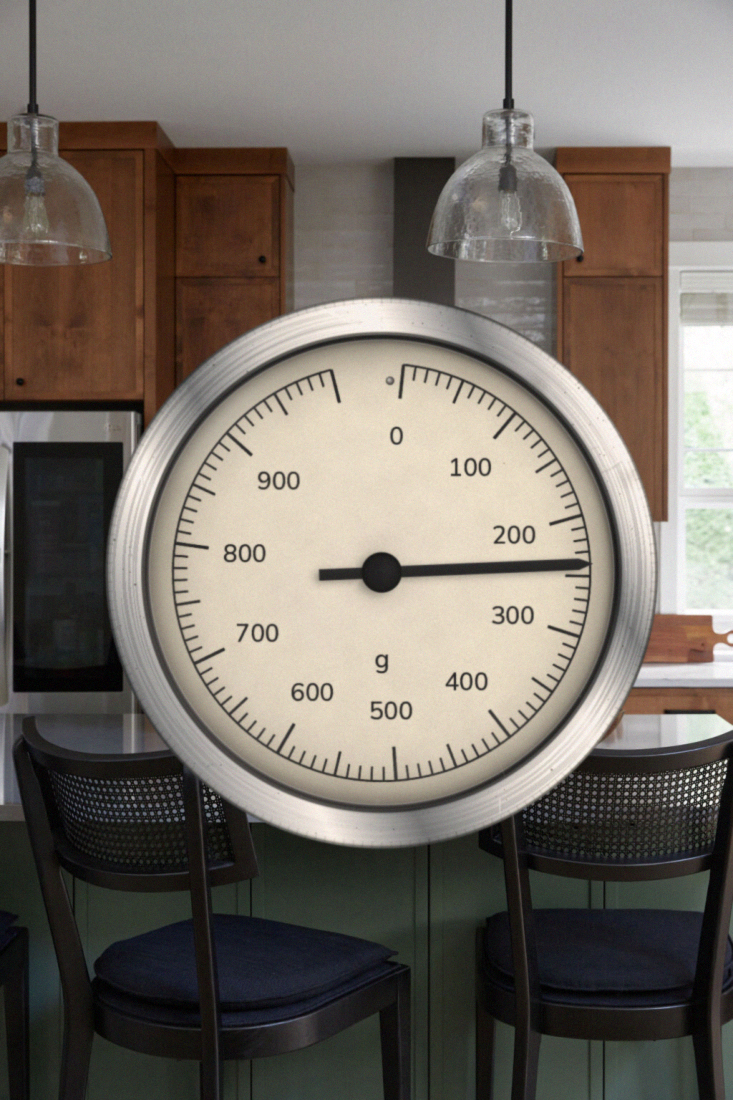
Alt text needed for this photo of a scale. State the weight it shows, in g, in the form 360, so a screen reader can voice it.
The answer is 240
